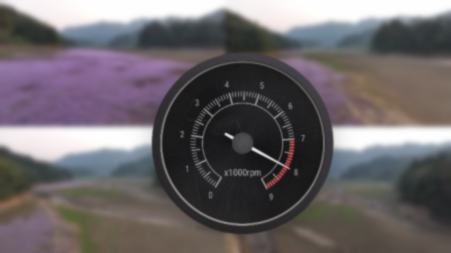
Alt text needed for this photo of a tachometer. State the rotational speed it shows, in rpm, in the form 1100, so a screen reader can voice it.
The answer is 8000
